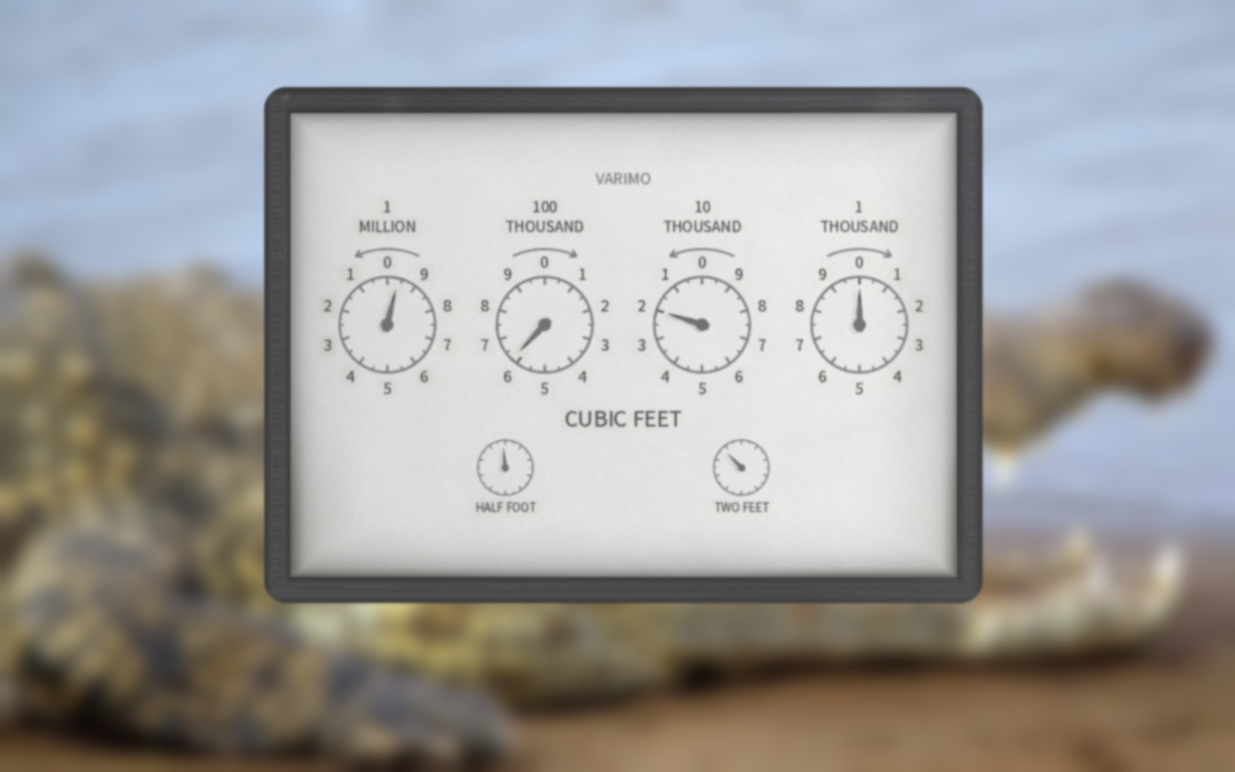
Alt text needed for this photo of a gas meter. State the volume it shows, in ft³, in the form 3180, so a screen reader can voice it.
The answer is 962000
